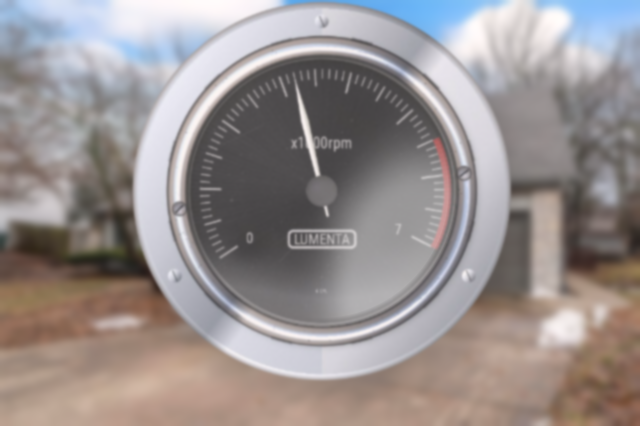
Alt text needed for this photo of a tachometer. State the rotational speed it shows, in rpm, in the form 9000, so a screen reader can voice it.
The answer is 3200
